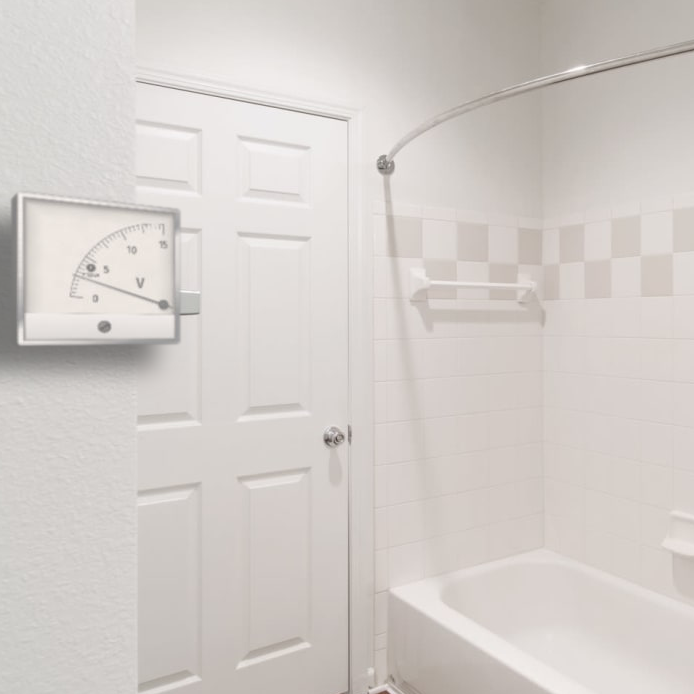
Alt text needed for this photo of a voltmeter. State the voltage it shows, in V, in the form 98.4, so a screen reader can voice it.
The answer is 2.5
